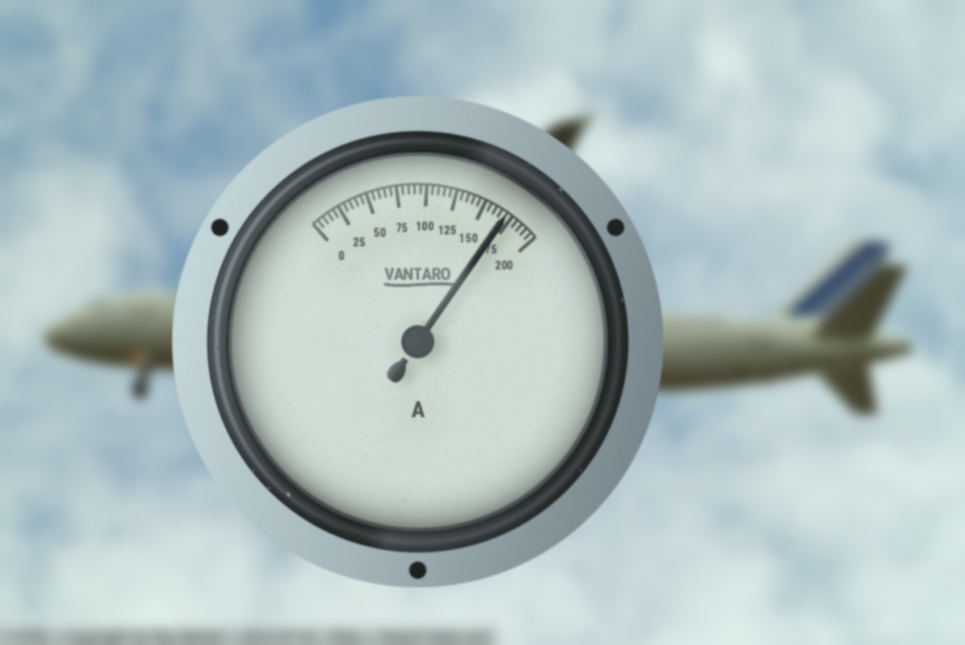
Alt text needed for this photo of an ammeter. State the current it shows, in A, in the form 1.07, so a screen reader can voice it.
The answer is 170
